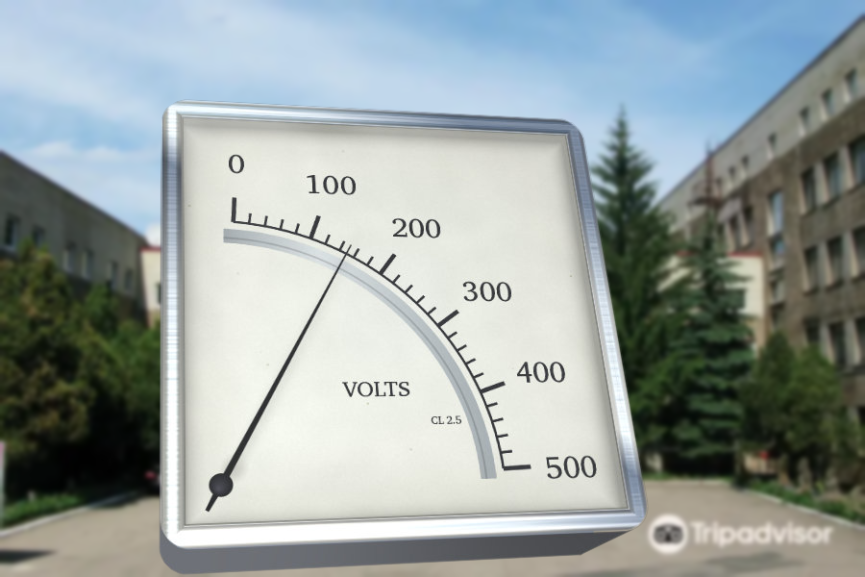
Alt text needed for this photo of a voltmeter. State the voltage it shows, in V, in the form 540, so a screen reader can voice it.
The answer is 150
